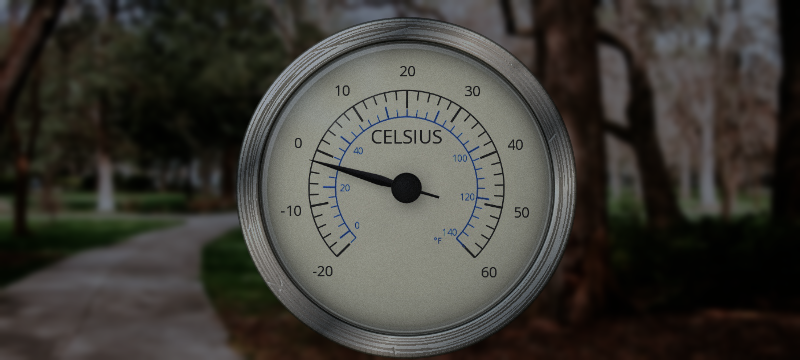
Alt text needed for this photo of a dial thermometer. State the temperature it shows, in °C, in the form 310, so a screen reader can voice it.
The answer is -2
